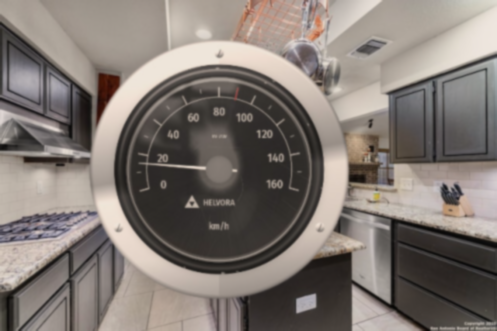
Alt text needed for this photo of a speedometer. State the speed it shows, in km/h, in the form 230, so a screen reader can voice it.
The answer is 15
